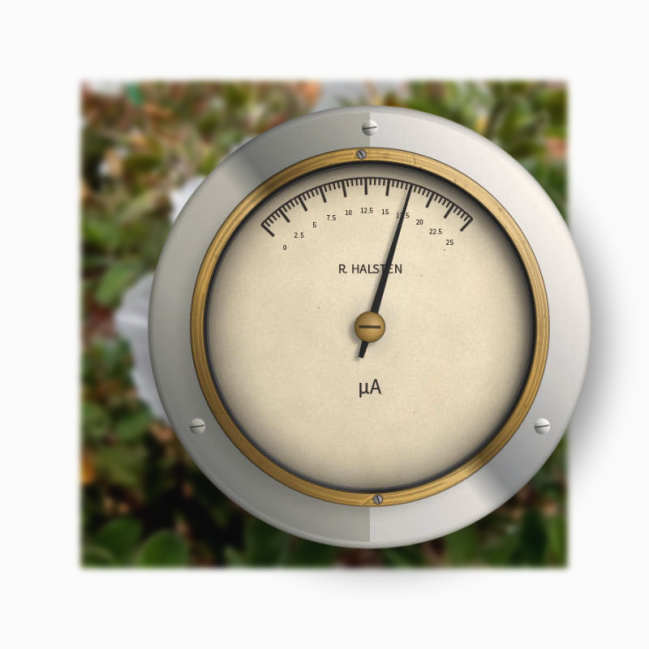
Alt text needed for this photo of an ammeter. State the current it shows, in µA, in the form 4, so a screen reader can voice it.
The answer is 17.5
